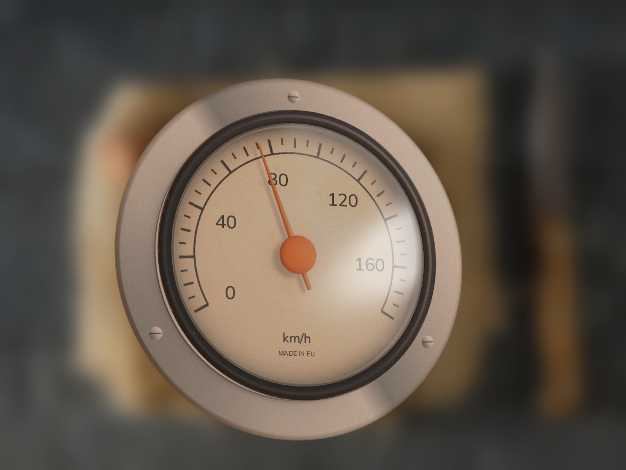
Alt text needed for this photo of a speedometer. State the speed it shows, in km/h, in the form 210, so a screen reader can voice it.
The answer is 75
